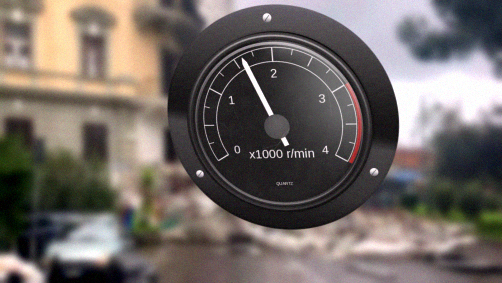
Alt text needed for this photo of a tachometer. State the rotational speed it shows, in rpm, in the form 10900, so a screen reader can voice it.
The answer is 1625
